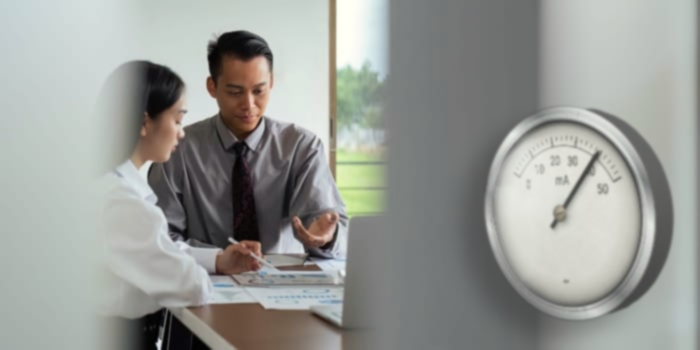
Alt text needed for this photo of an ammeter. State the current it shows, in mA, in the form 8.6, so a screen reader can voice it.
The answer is 40
